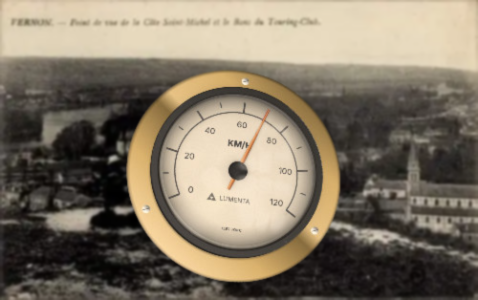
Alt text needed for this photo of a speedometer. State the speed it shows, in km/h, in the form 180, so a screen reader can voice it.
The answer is 70
